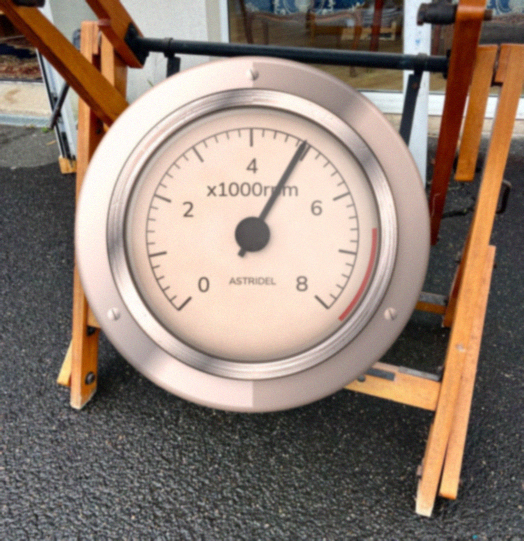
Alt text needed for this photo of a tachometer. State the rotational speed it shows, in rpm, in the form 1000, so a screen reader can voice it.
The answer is 4900
